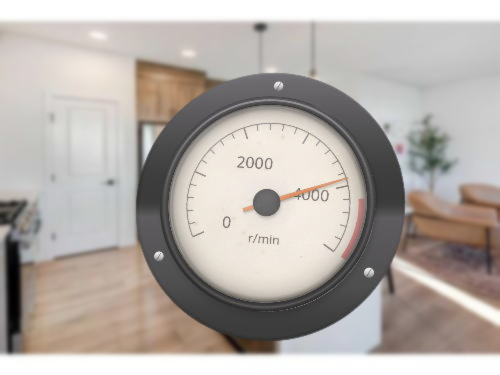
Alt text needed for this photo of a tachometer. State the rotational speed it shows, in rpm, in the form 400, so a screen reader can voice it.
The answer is 3900
